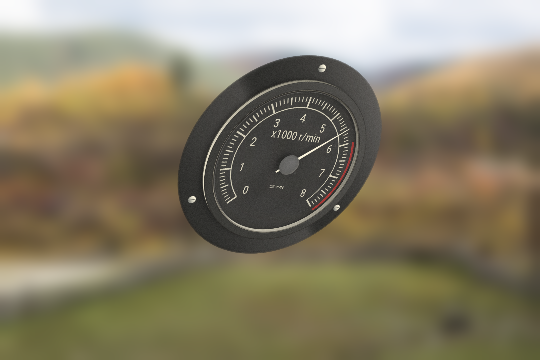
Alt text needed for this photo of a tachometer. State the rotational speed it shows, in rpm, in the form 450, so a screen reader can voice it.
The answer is 5500
